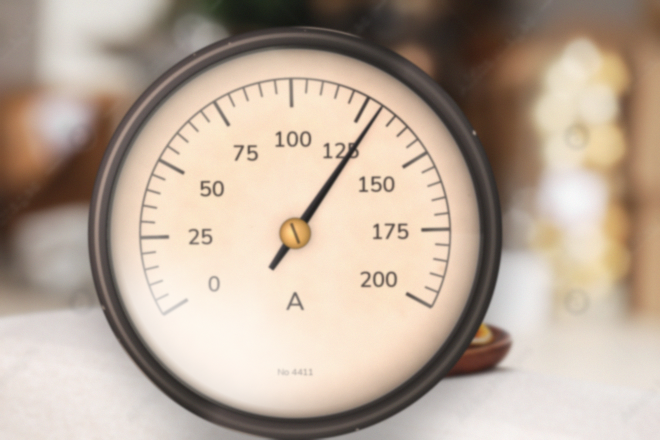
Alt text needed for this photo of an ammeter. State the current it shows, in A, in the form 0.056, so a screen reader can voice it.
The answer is 130
